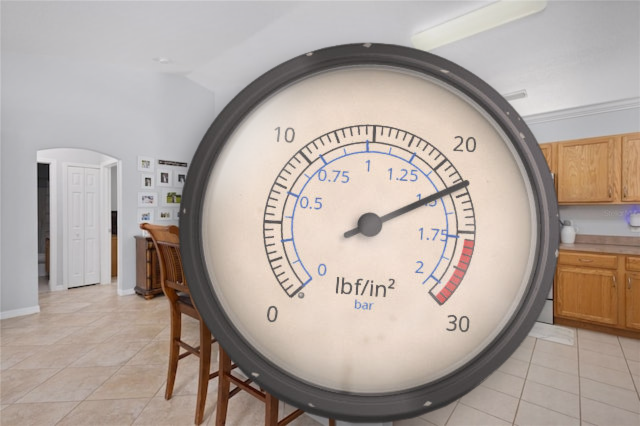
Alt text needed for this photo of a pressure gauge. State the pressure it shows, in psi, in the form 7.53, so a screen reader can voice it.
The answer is 22
